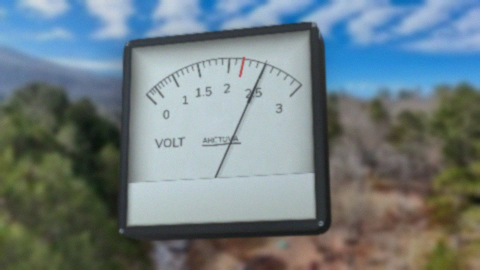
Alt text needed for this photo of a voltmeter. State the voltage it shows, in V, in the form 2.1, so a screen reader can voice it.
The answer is 2.5
